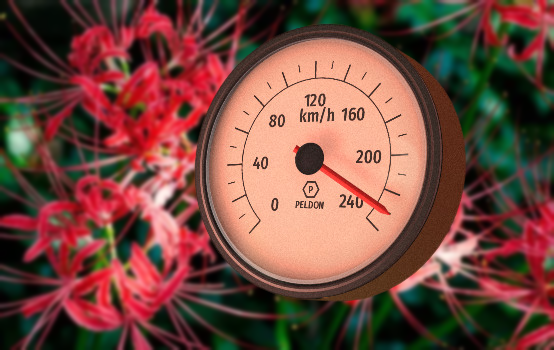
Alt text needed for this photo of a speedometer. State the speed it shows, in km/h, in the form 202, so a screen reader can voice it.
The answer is 230
